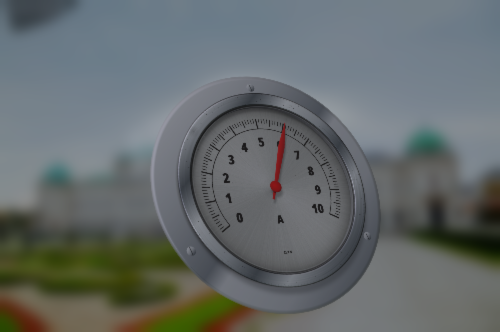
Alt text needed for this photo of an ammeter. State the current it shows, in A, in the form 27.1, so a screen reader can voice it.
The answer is 6
